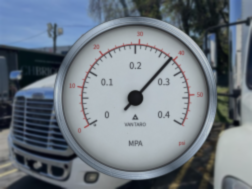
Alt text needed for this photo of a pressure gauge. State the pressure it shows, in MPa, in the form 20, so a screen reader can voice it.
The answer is 0.27
